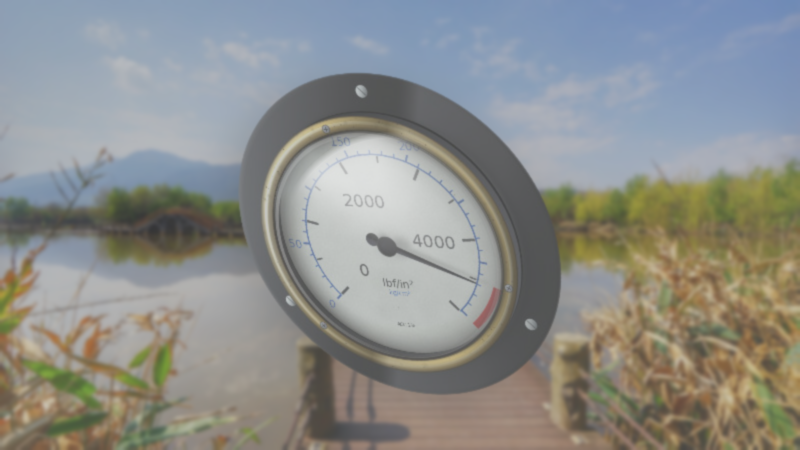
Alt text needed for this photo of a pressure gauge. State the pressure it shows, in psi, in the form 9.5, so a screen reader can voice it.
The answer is 4500
